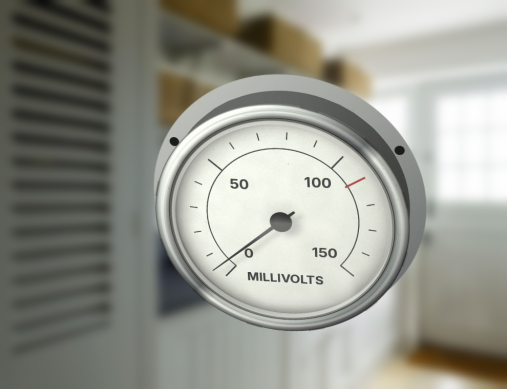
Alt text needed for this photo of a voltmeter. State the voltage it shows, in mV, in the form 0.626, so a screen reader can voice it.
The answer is 5
